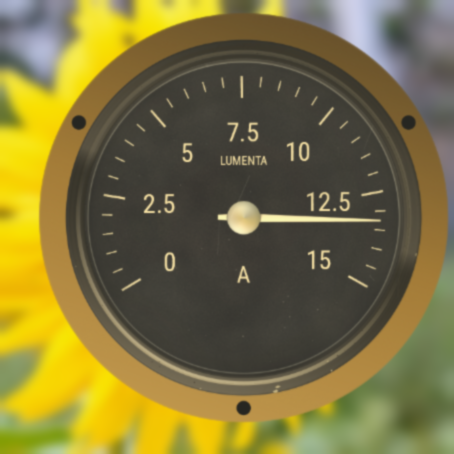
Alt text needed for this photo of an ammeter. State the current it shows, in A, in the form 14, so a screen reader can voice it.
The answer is 13.25
